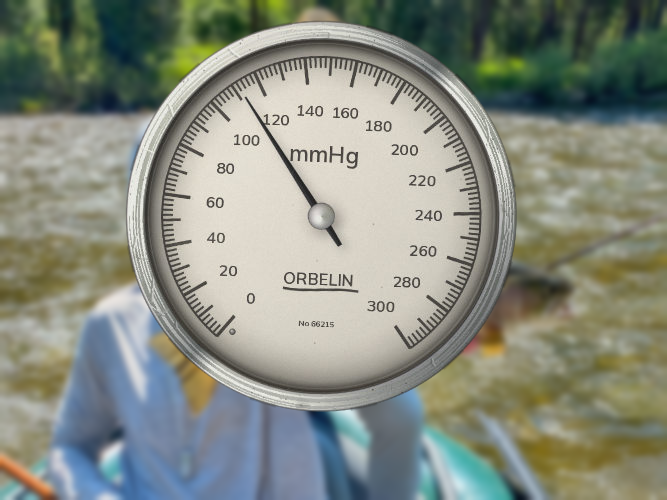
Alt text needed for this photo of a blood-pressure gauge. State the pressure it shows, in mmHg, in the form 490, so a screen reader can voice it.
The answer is 112
